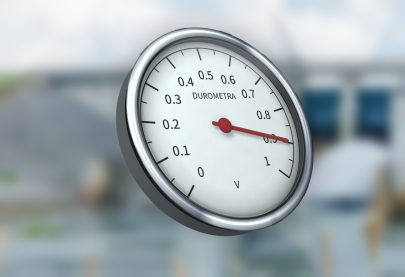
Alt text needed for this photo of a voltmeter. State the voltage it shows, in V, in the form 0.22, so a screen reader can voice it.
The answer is 0.9
